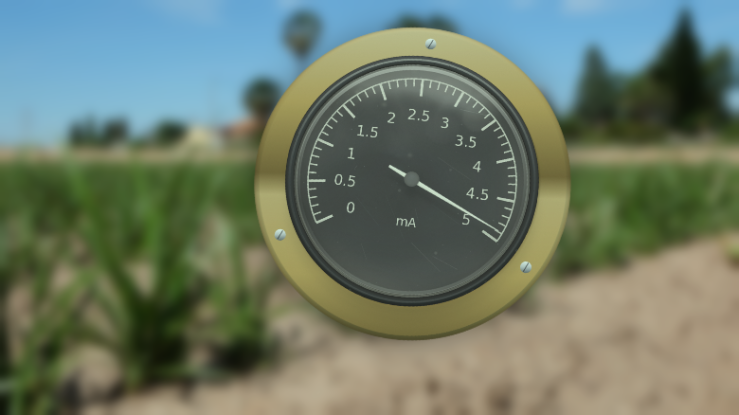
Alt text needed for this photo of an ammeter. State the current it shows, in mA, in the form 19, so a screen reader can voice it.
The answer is 4.9
